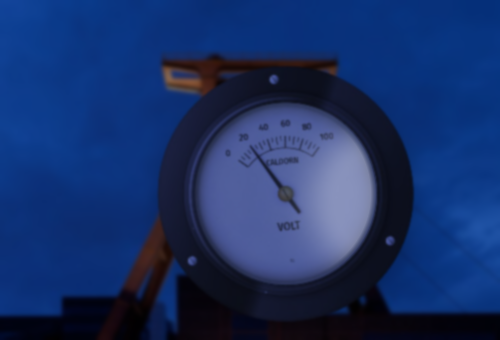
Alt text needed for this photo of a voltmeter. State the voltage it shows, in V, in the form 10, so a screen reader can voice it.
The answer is 20
